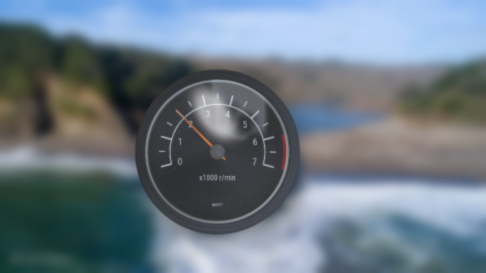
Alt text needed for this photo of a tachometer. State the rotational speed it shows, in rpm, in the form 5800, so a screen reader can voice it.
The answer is 2000
